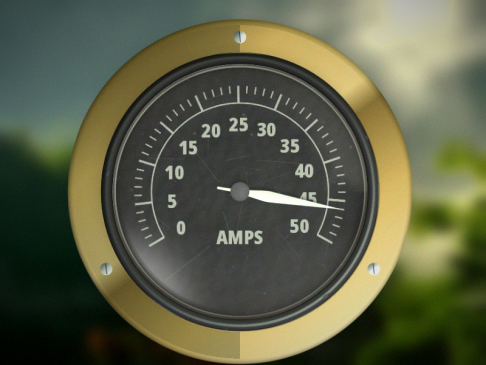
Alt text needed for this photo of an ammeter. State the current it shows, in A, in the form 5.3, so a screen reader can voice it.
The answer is 46
